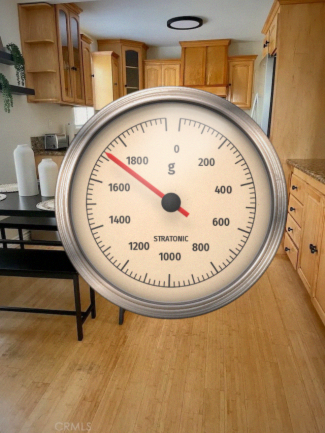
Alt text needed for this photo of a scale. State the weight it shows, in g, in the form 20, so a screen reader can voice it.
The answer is 1720
